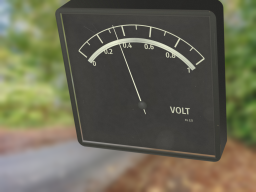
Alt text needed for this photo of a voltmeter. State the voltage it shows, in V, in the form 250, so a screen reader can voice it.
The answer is 0.35
